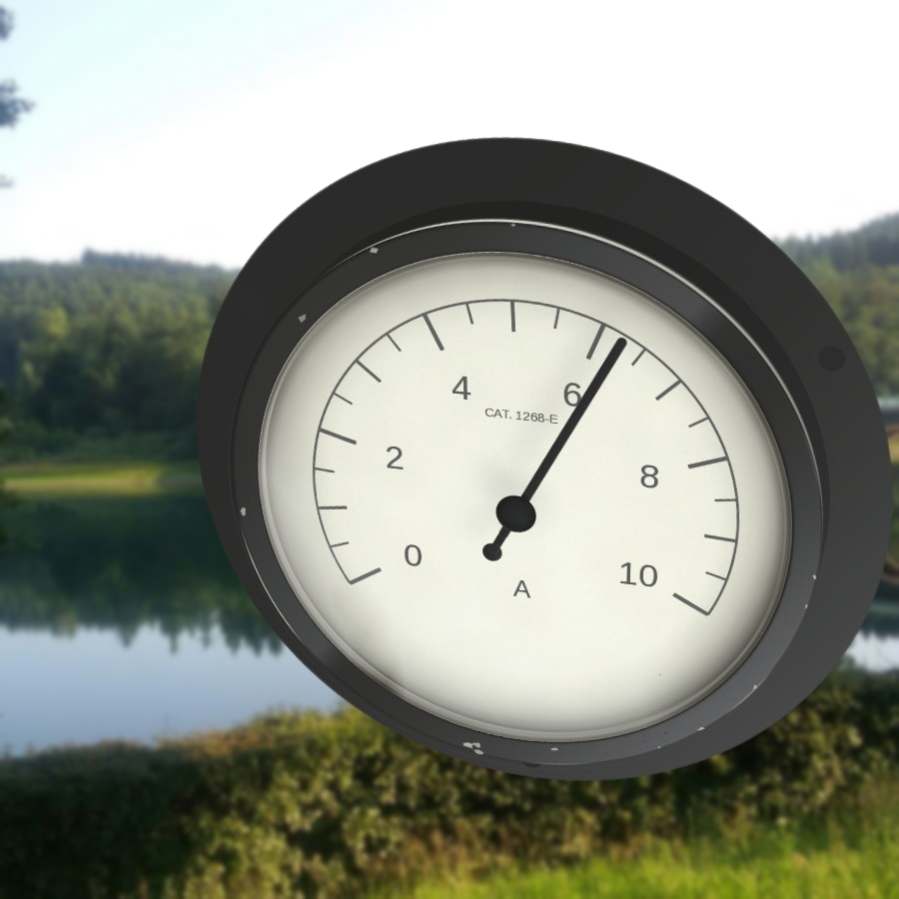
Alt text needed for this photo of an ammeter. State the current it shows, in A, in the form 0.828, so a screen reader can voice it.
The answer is 6.25
